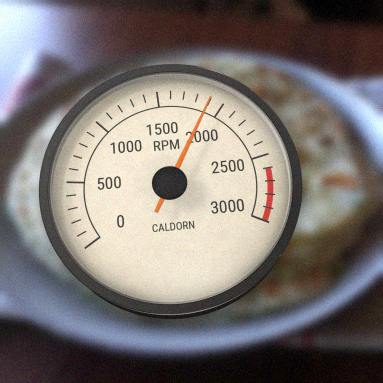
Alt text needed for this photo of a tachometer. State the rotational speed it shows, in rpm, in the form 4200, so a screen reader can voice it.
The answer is 1900
